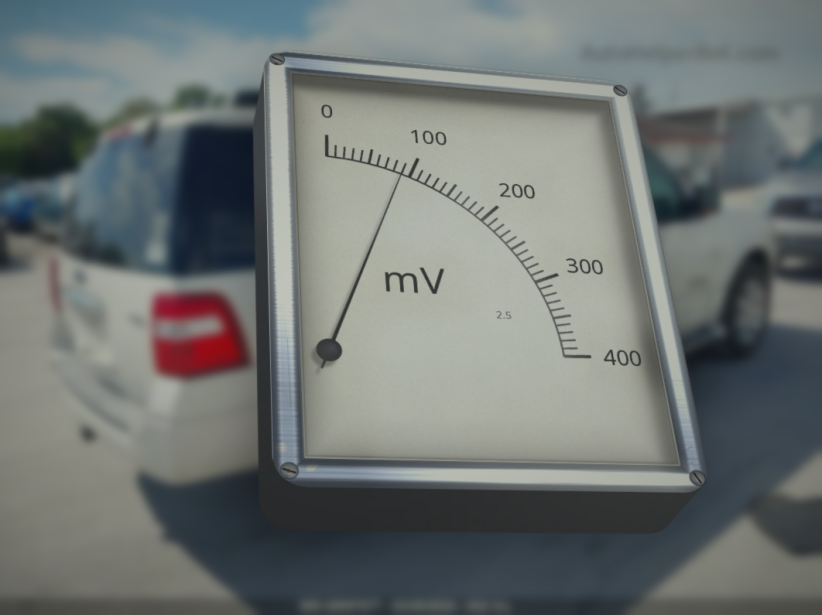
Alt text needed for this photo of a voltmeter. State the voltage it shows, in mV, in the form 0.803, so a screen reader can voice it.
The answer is 90
